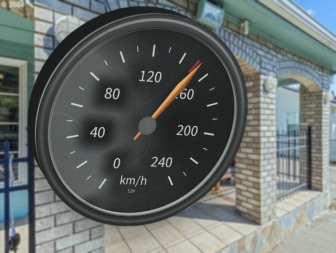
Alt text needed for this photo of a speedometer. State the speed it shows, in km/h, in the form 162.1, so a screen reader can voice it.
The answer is 150
